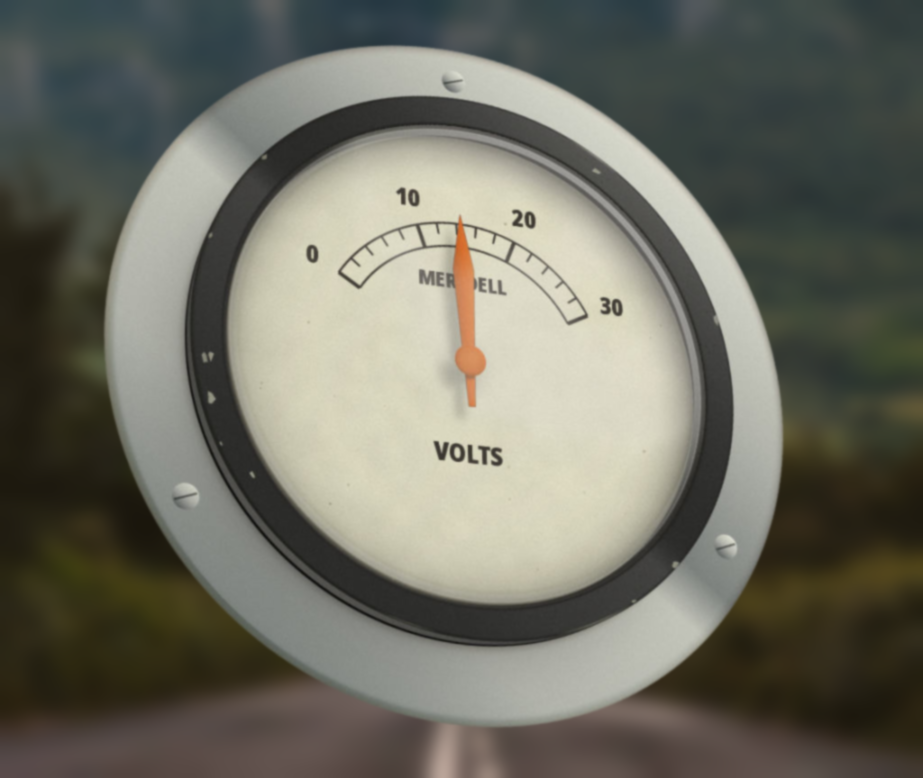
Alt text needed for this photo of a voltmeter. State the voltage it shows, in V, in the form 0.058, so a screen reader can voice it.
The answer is 14
